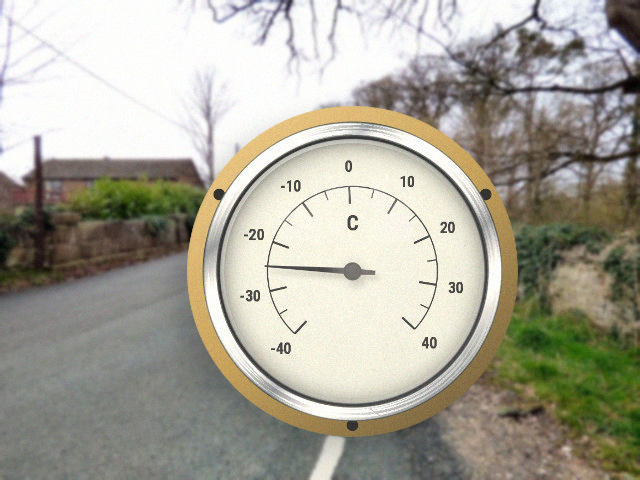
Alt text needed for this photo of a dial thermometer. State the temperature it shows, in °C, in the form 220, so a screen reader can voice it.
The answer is -25
